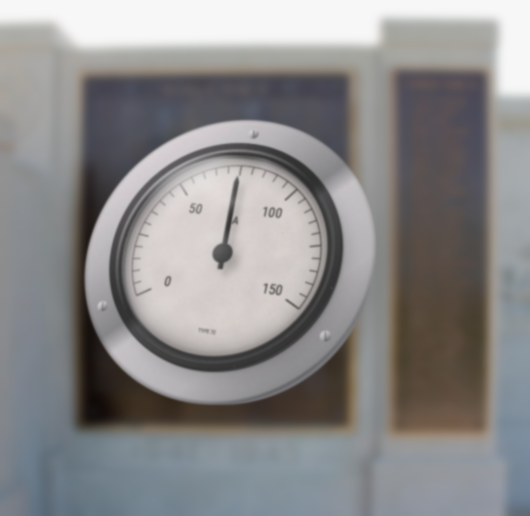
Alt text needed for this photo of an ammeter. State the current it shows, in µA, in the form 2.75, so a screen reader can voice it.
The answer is 75
